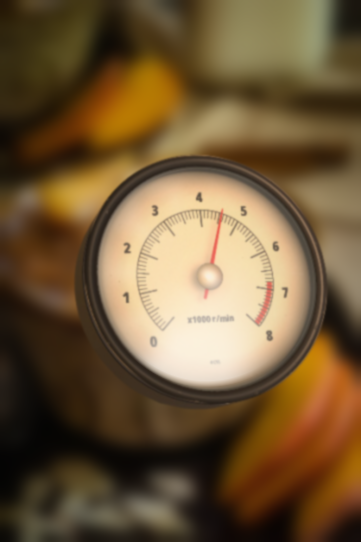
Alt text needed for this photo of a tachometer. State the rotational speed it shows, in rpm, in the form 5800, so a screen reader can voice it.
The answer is 4500
